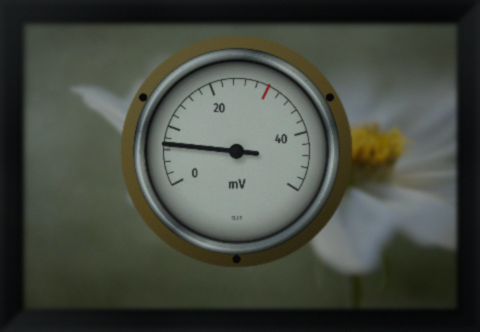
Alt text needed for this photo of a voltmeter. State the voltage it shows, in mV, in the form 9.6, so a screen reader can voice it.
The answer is 7
